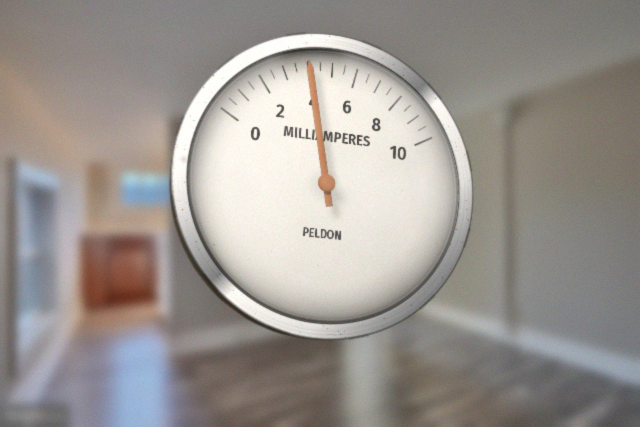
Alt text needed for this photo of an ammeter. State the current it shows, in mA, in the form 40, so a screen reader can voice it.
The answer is 4
